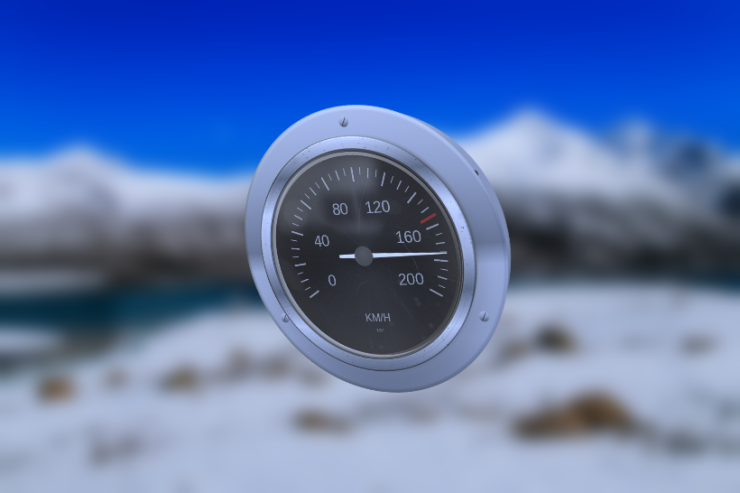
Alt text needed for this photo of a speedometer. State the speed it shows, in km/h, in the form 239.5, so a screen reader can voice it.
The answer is 175
